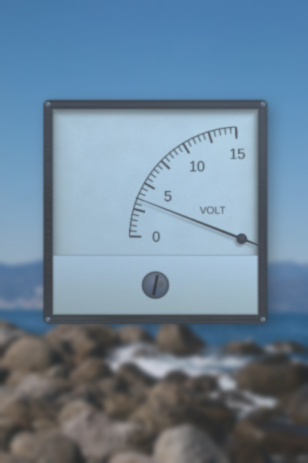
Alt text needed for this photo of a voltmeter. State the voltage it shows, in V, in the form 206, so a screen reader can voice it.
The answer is 3.5
